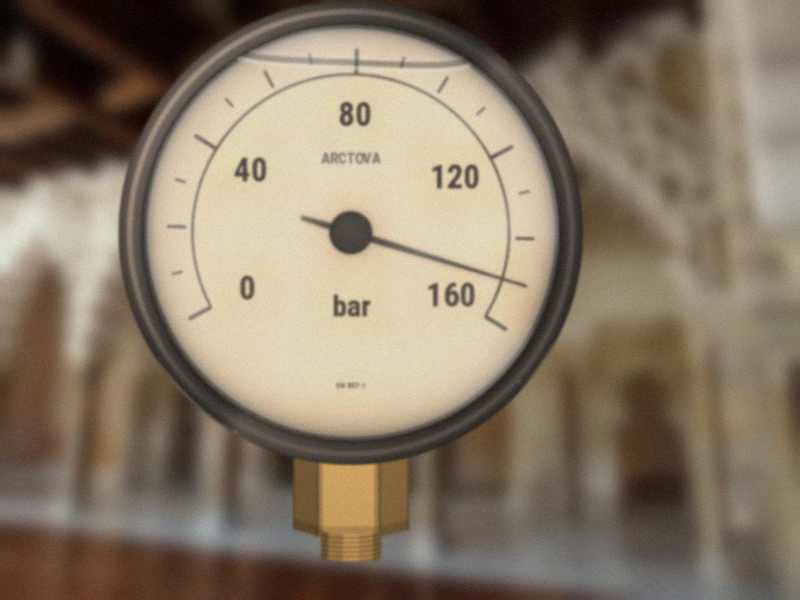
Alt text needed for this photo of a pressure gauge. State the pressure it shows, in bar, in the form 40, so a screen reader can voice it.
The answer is 150
